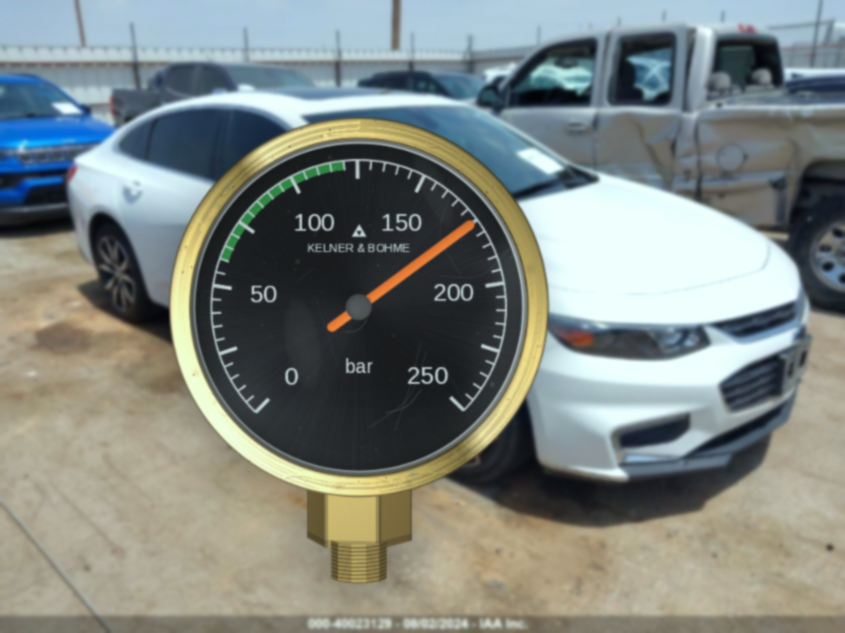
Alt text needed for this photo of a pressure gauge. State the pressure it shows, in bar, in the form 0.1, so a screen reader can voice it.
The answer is 175
